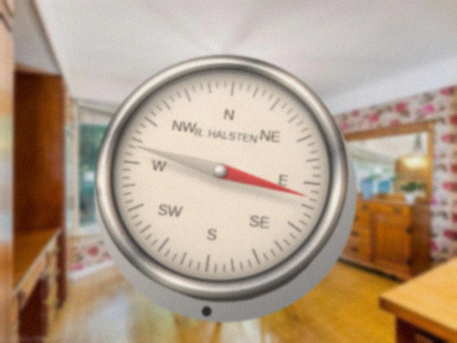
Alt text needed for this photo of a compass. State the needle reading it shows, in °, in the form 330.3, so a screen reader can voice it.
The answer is 100
